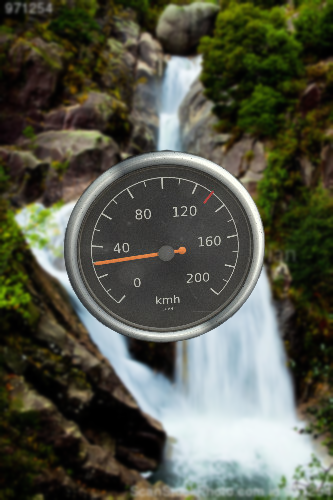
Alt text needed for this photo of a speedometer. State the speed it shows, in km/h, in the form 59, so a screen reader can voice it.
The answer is 30
